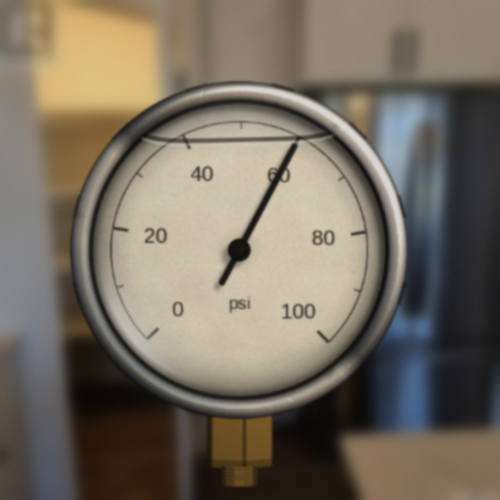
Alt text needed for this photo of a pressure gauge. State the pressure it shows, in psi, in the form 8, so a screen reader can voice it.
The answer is 60
